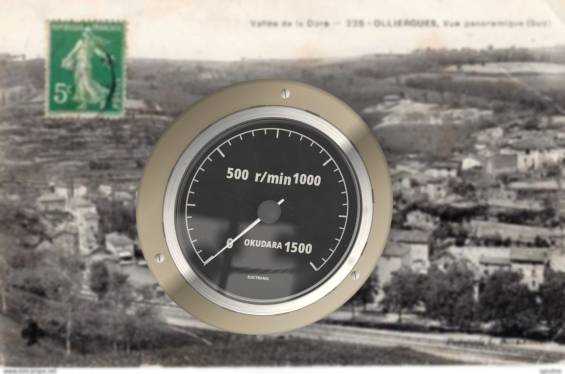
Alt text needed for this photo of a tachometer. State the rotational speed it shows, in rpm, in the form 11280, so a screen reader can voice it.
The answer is 0
